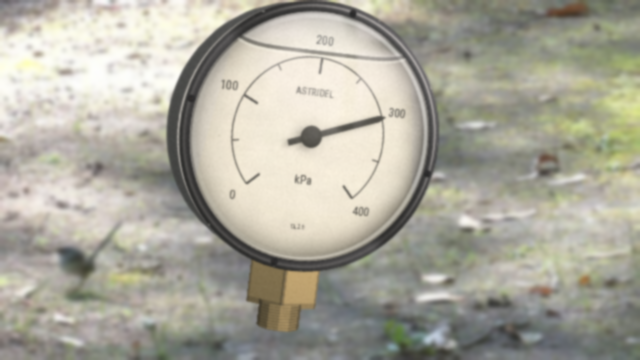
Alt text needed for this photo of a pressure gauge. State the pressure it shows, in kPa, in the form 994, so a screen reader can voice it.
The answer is 300
